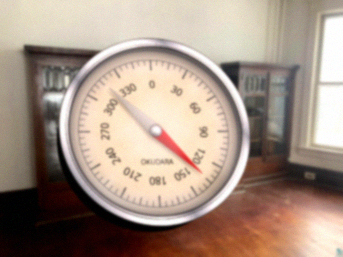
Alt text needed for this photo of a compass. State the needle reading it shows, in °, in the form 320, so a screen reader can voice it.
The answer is 135
